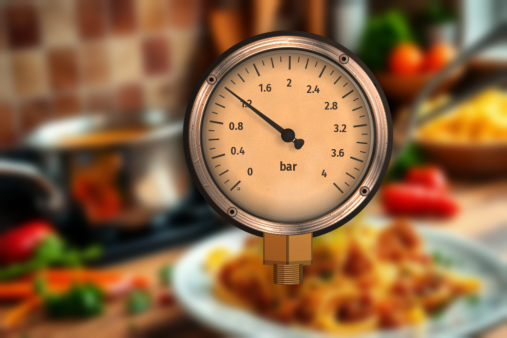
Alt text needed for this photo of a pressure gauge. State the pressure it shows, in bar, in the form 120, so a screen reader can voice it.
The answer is 1.2
